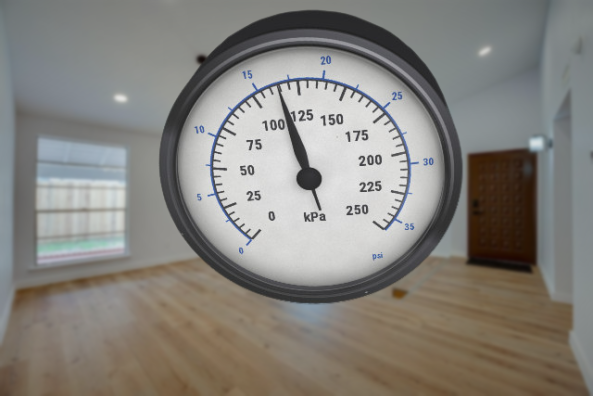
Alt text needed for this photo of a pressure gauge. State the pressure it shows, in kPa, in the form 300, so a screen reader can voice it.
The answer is 115
